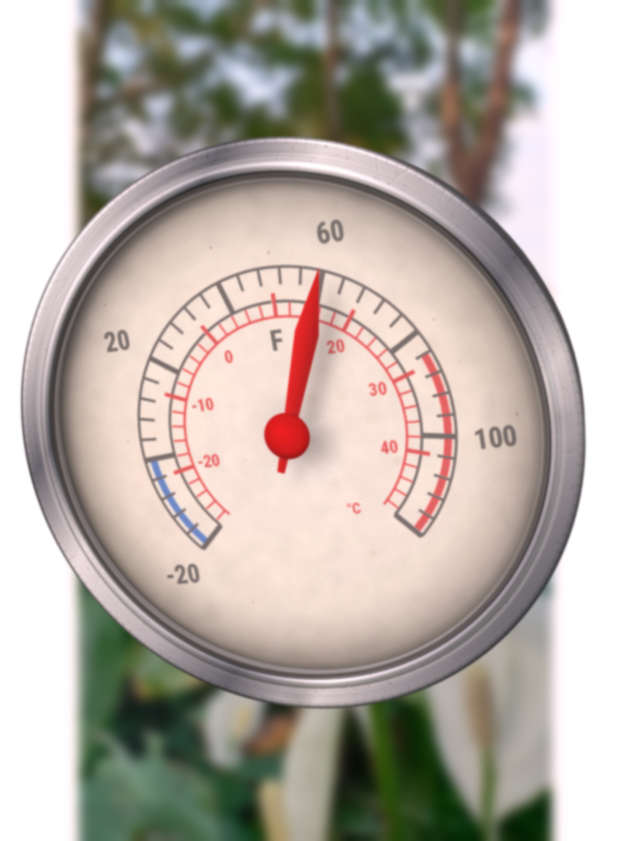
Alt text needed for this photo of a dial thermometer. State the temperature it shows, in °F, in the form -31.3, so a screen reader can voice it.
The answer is 60
